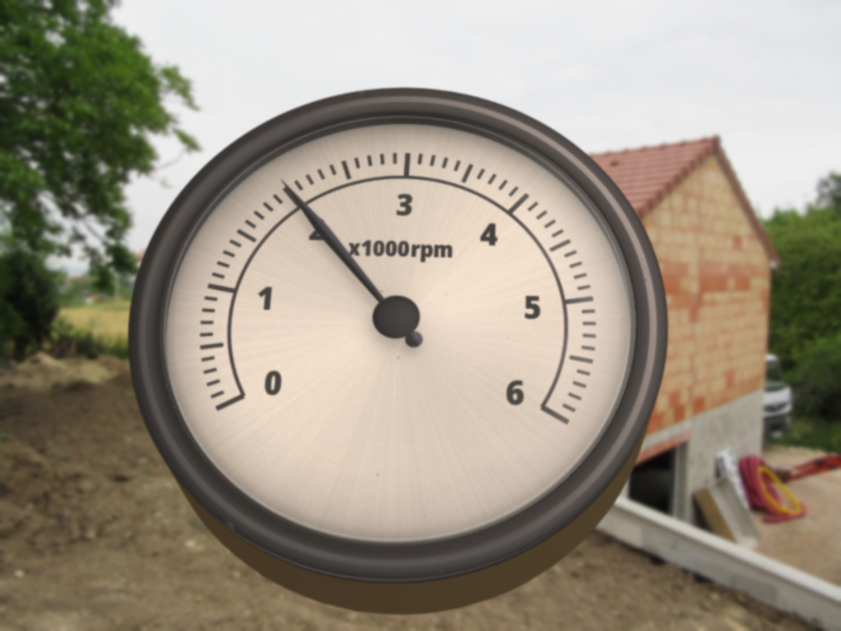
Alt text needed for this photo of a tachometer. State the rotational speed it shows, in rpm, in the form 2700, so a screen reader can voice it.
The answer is 2000
